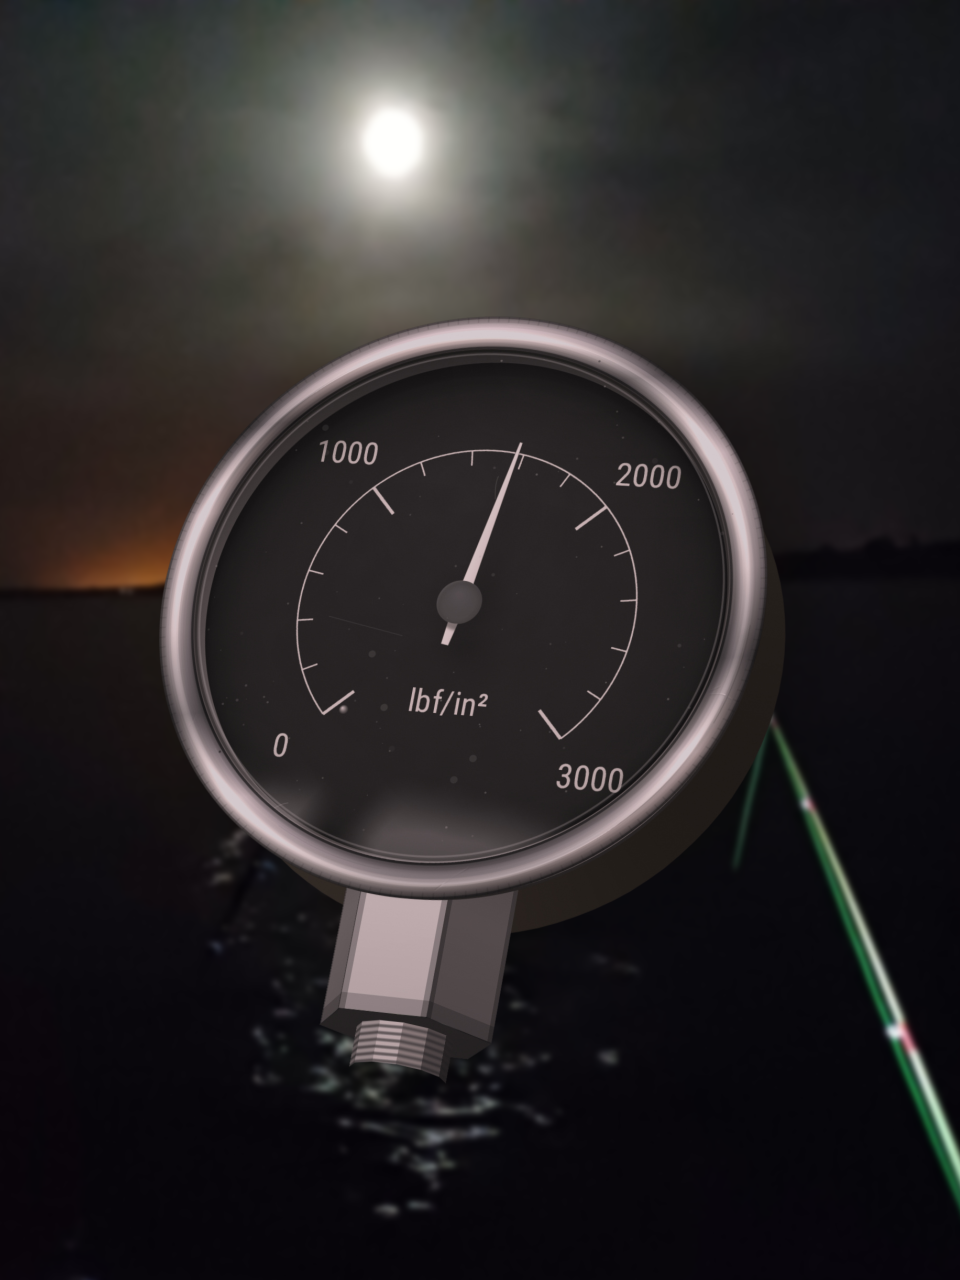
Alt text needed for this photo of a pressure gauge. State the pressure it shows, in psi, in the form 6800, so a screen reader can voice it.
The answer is 1600
